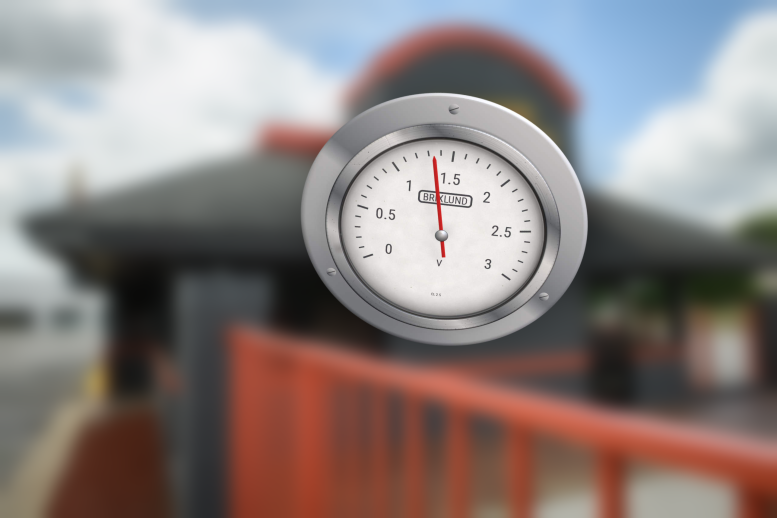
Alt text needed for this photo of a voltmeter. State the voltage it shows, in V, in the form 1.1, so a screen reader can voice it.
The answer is 1.35
